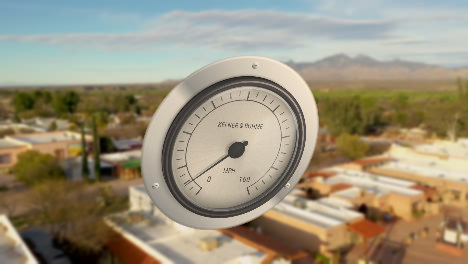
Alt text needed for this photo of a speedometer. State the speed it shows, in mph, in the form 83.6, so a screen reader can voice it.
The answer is 10
